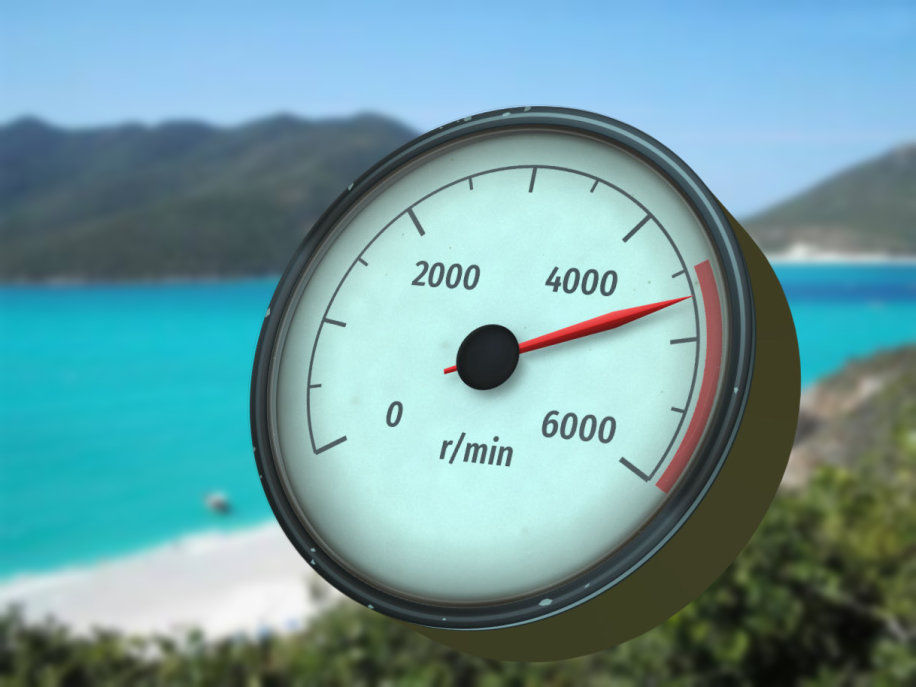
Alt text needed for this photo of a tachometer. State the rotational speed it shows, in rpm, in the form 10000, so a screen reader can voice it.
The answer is 4750
